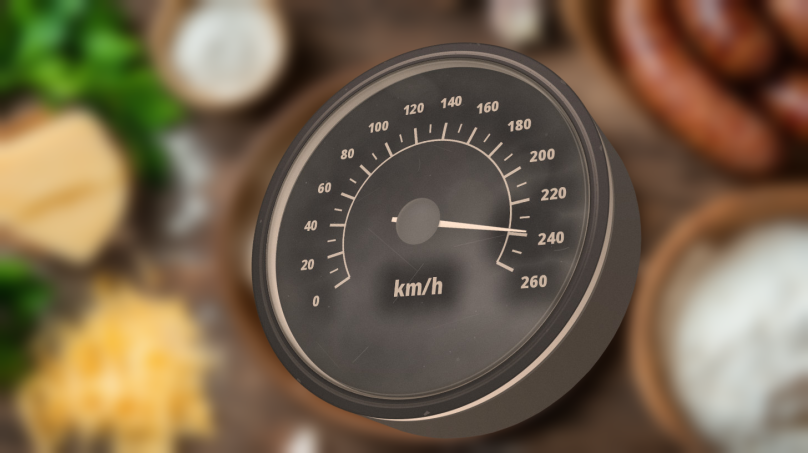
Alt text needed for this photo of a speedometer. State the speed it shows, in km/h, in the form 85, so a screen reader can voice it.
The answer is 240
